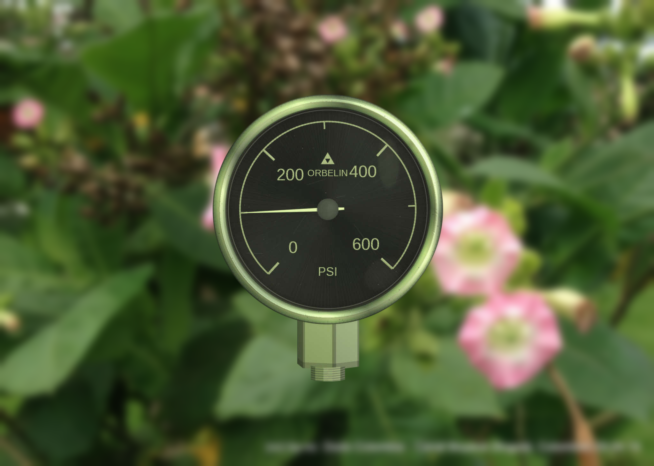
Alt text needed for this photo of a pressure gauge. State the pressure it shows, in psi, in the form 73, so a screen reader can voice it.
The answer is 100
